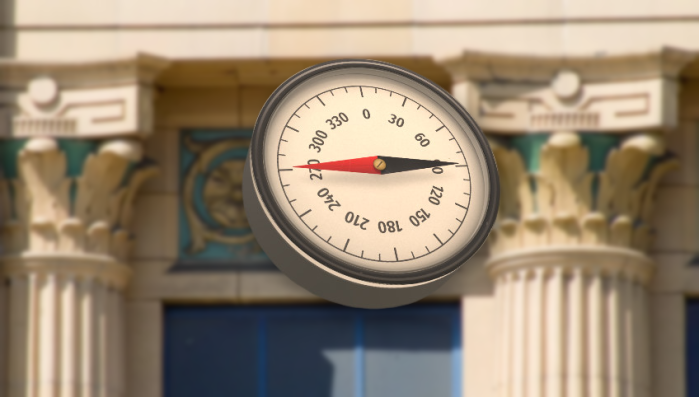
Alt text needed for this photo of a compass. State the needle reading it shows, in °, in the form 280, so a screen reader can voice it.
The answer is 270
